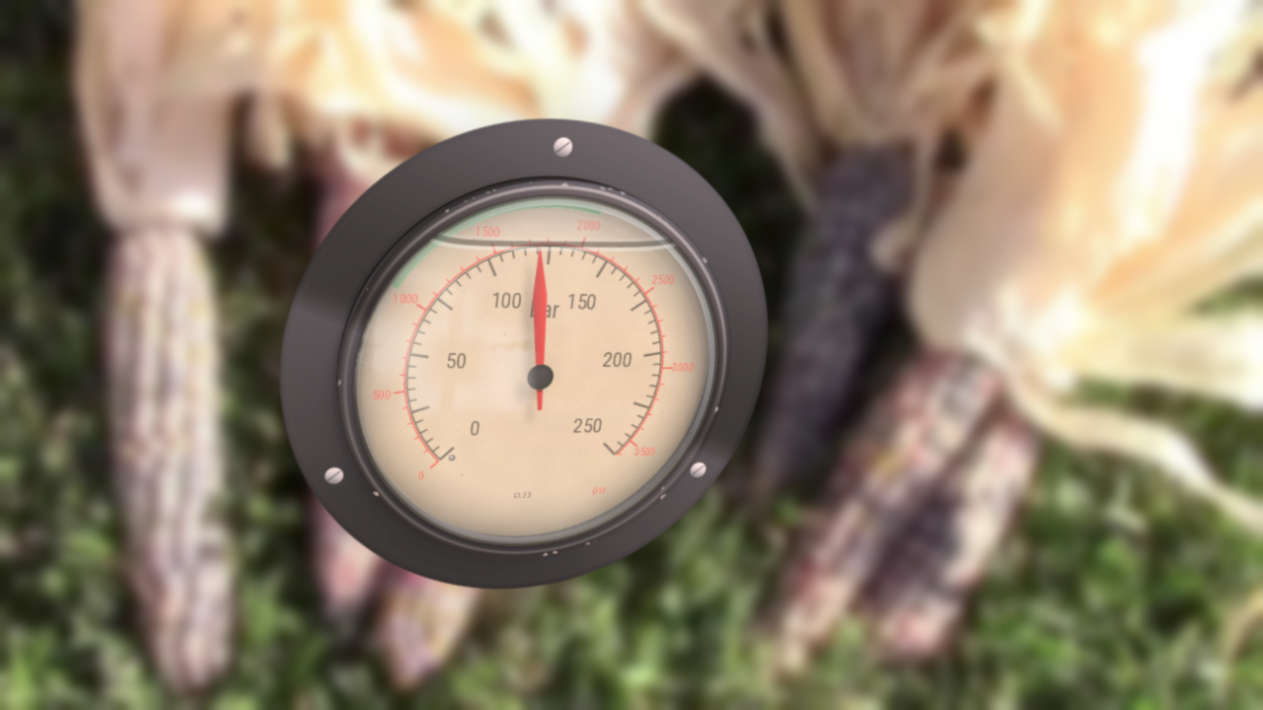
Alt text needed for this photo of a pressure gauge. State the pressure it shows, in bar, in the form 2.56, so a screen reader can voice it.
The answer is 120
